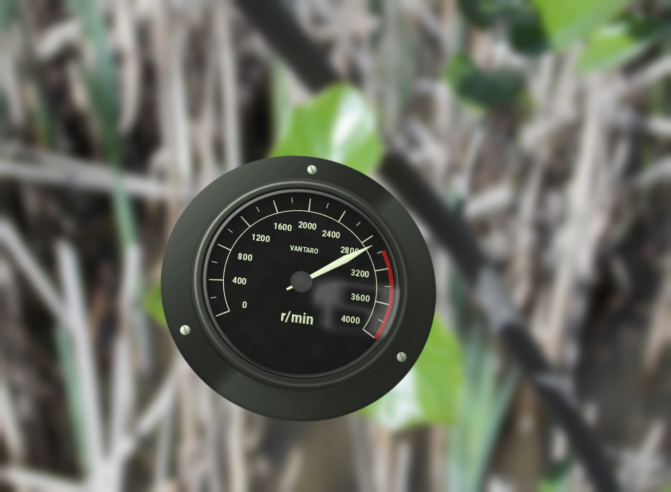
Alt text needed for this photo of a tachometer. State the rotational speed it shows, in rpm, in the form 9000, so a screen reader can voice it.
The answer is 2900
